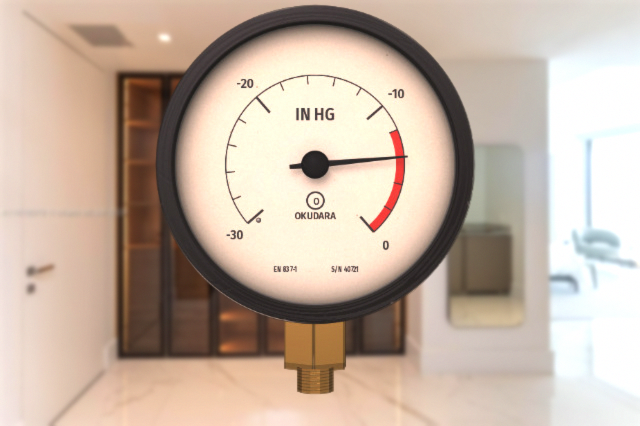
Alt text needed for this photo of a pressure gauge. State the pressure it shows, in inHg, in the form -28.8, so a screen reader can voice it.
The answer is -6
